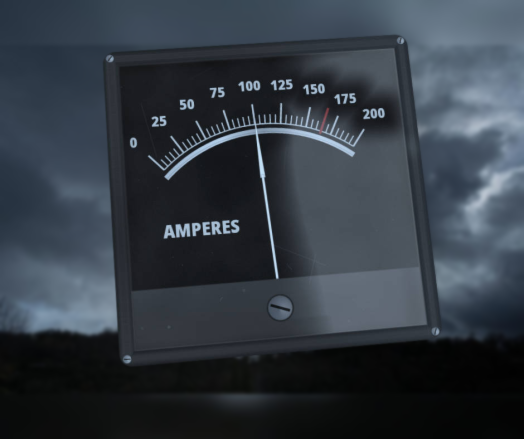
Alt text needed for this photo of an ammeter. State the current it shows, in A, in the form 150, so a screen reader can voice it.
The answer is 100
